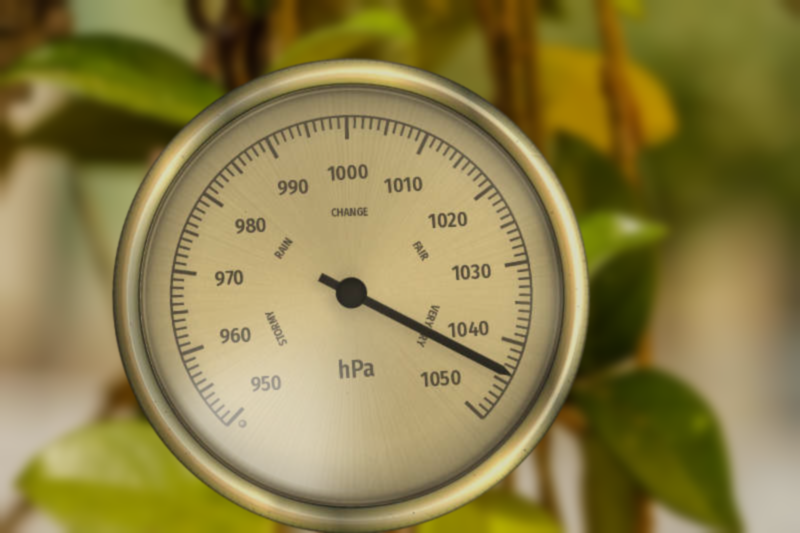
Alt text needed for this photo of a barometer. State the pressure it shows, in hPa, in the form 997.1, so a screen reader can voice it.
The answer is 1044
